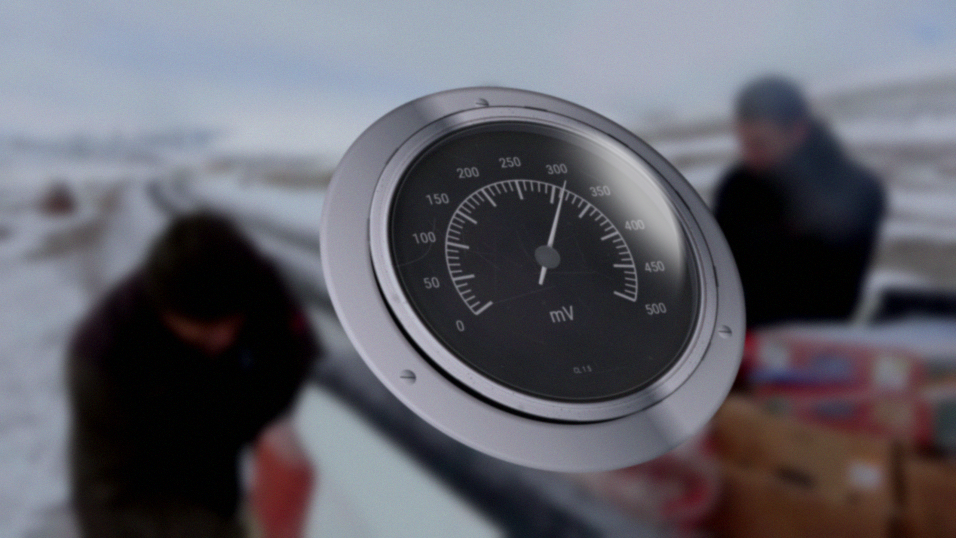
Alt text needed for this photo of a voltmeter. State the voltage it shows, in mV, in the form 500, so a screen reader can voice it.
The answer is 310
